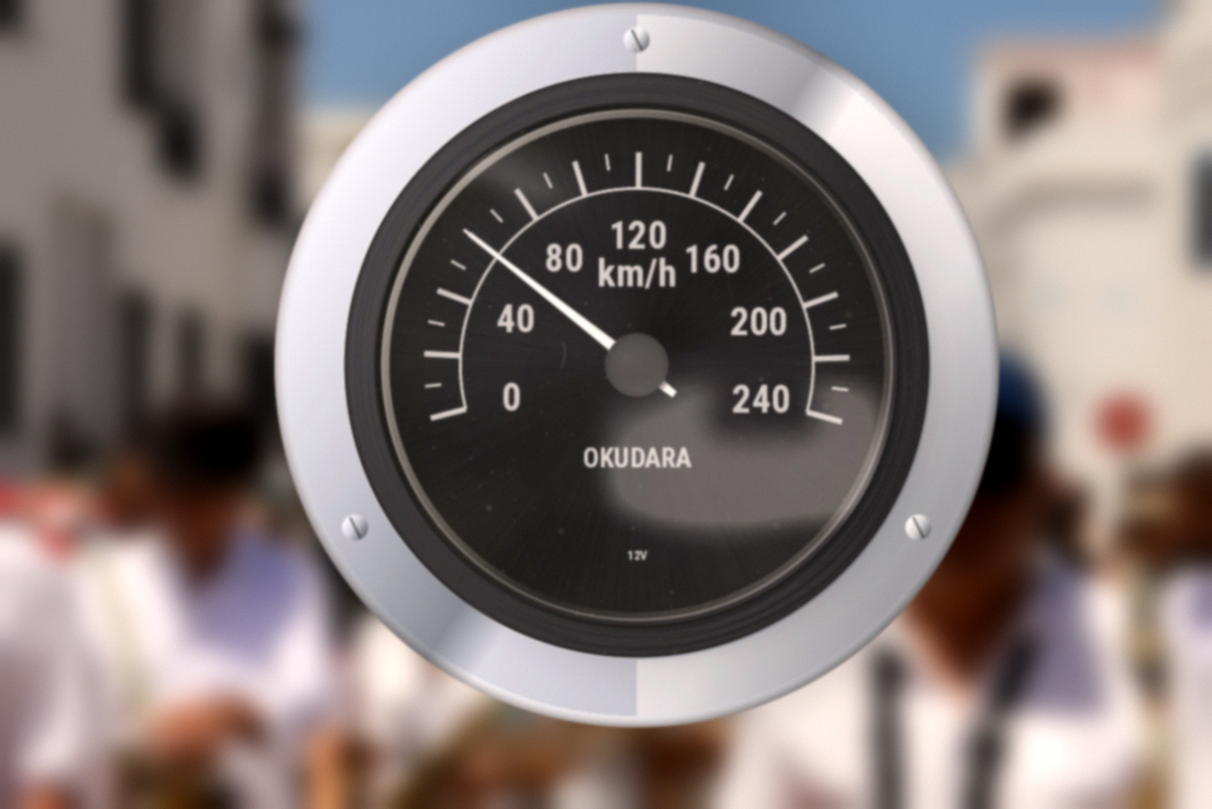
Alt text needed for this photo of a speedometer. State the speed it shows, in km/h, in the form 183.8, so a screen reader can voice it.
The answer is 60
